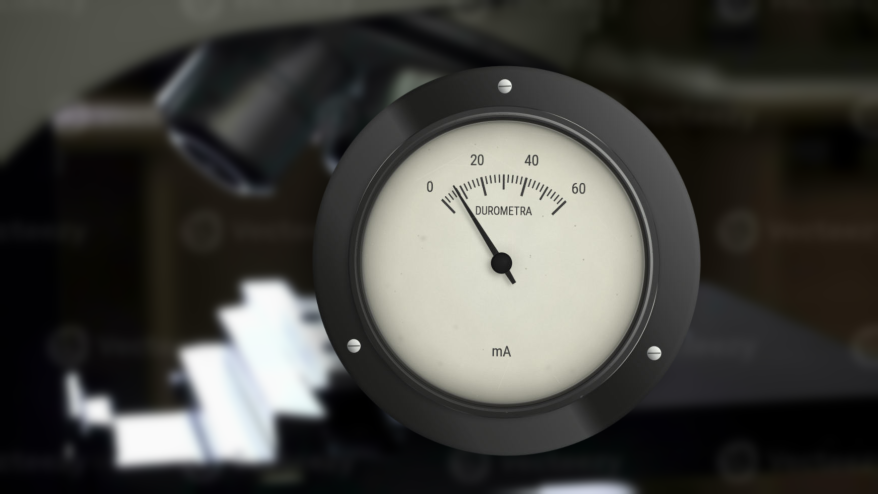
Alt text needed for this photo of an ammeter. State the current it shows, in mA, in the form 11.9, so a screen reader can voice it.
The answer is 8
